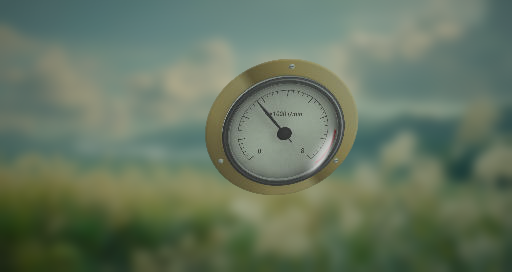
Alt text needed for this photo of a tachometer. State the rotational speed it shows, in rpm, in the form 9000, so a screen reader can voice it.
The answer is 2800
